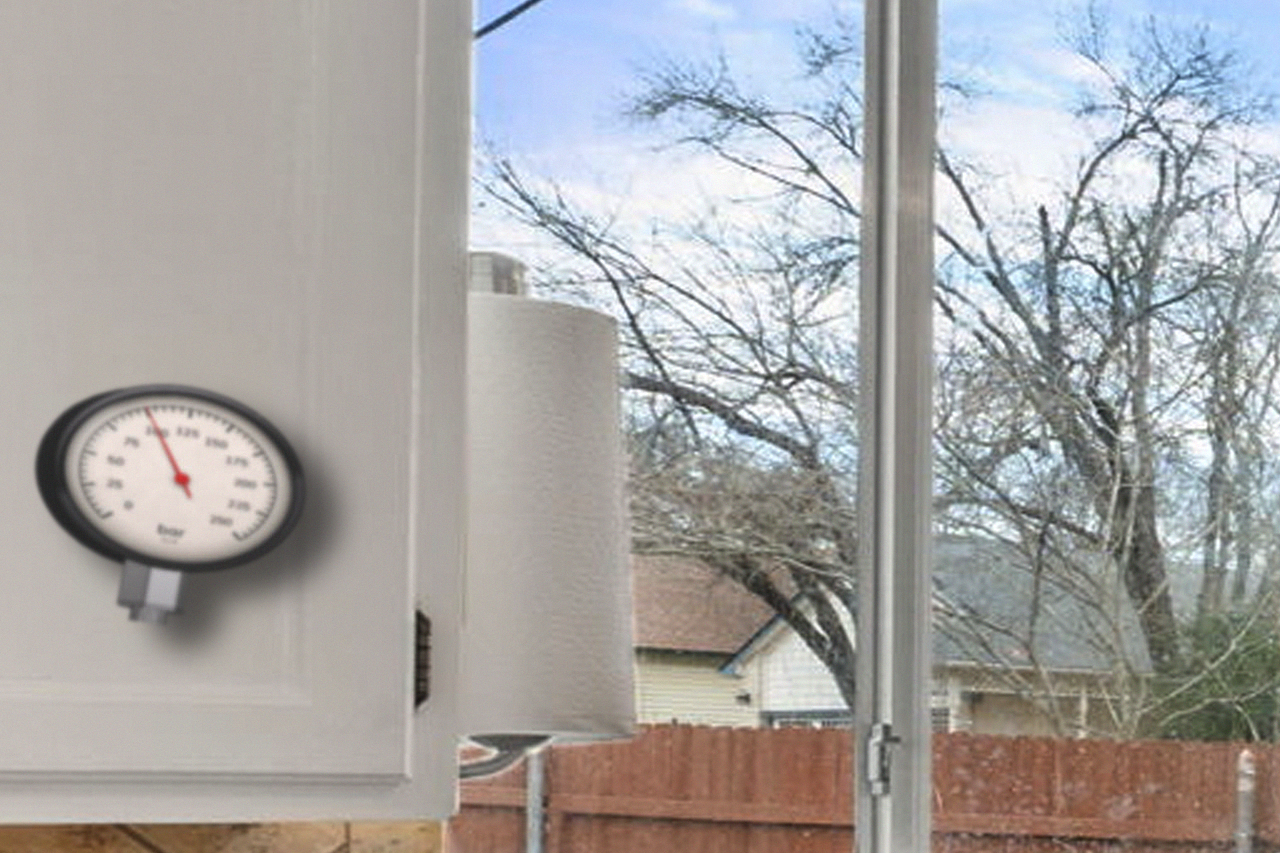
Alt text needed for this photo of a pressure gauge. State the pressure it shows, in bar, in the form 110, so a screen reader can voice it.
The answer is 100
